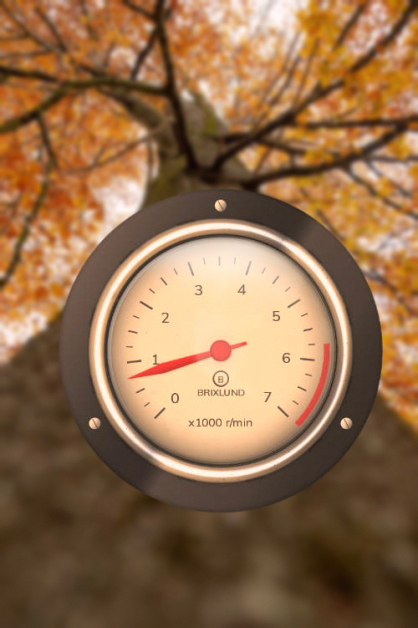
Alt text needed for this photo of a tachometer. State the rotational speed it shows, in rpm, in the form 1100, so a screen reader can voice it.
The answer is 750
